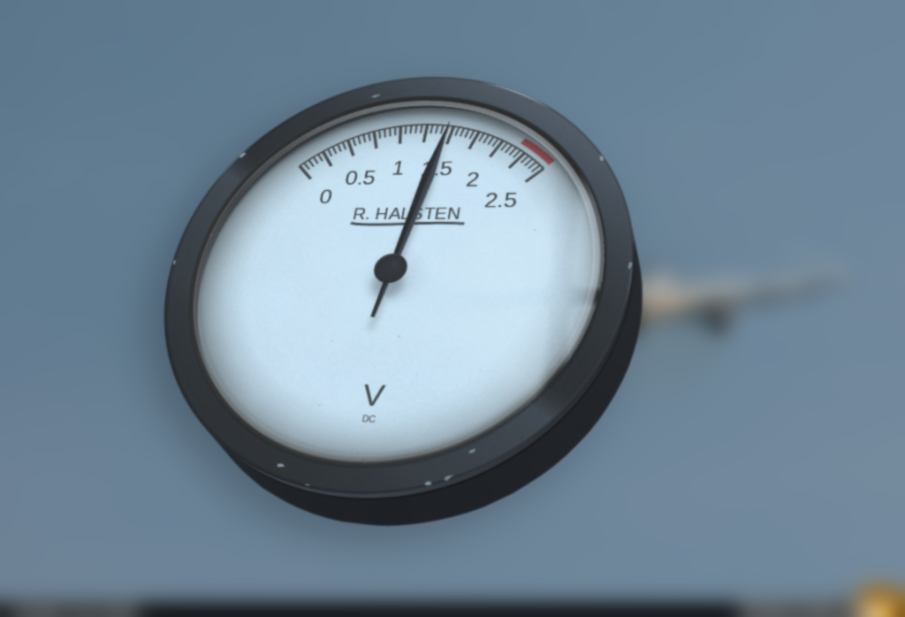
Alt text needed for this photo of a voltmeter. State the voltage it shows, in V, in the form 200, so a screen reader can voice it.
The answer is 1.5
